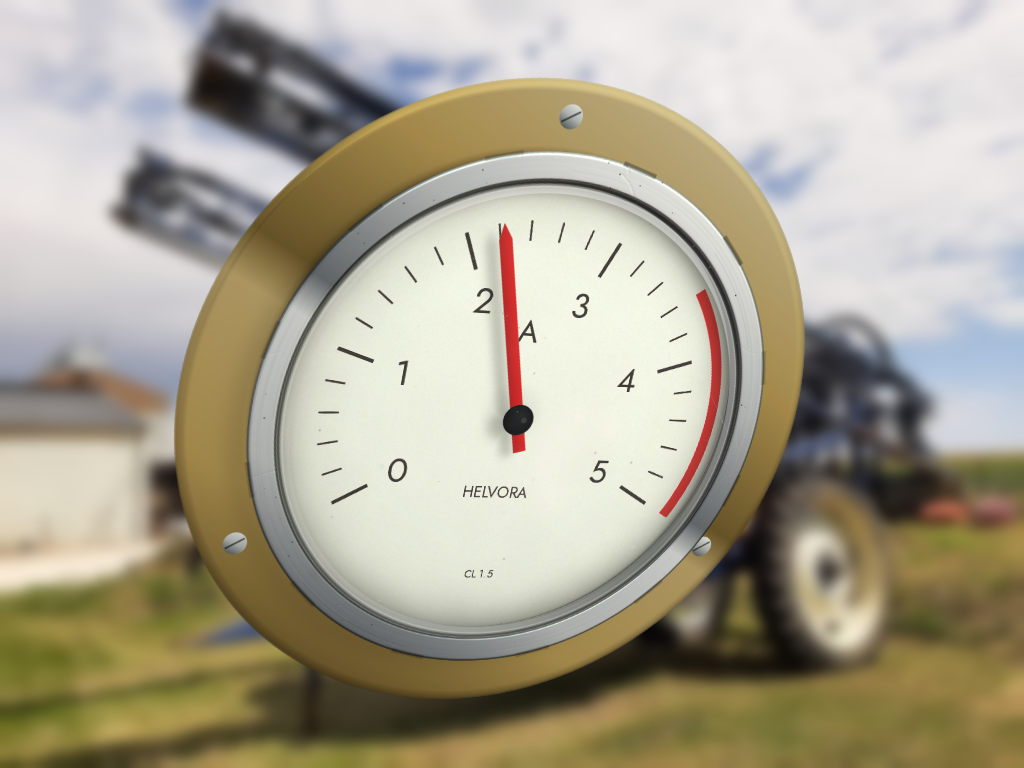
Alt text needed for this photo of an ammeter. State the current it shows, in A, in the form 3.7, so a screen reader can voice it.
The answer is 2.2
